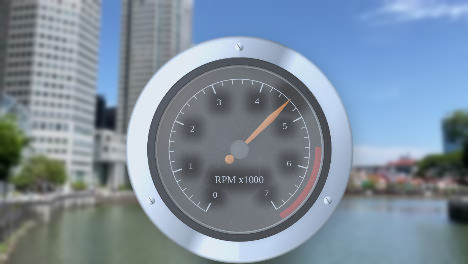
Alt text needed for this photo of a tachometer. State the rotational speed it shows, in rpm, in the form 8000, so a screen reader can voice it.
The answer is 4600
